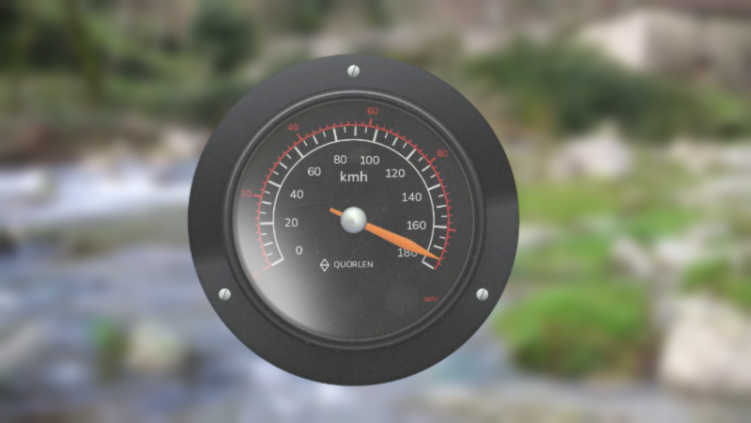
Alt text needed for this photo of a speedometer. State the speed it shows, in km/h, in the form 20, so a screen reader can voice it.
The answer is 175
